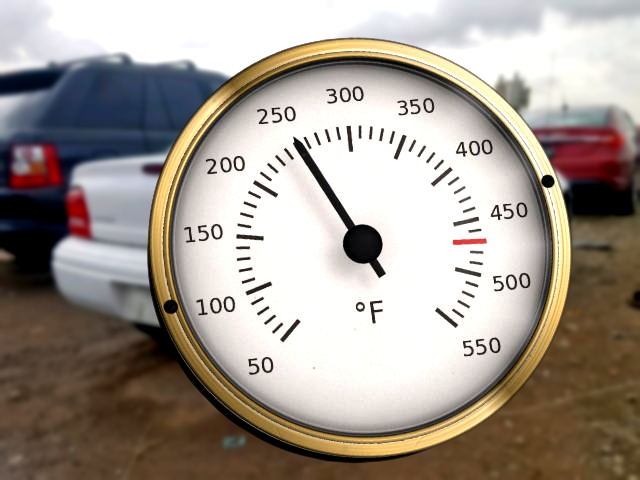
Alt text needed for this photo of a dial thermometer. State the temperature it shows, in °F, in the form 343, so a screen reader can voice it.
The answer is 250
